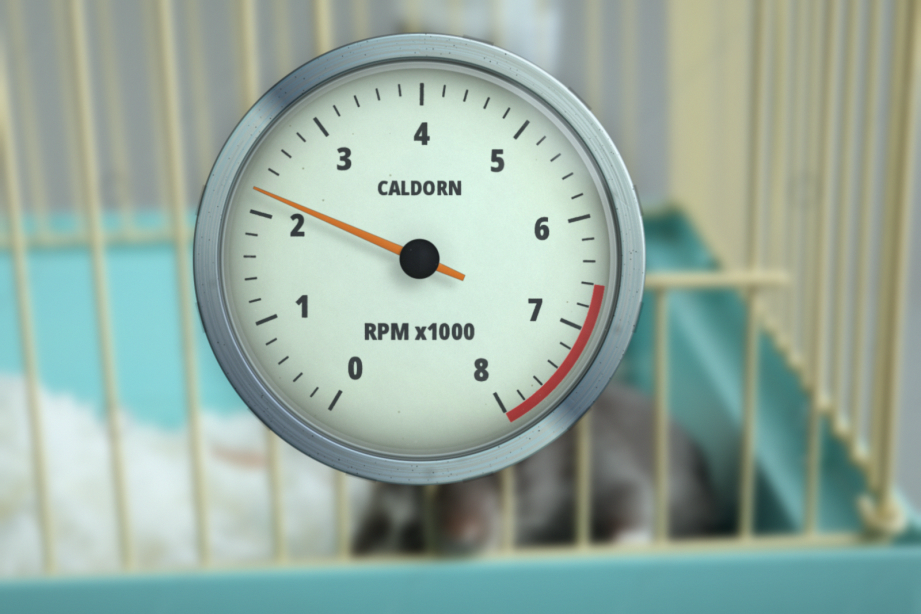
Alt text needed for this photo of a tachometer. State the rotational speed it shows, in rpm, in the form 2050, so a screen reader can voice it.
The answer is 2200
